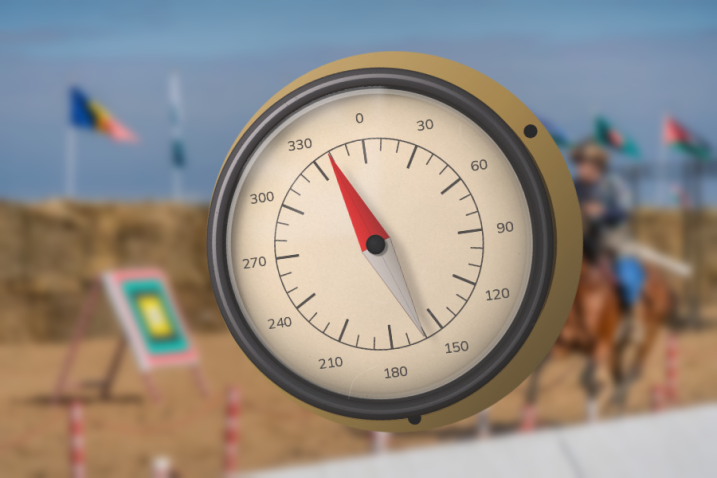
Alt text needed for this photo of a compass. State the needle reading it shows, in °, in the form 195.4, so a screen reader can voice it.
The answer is 340
